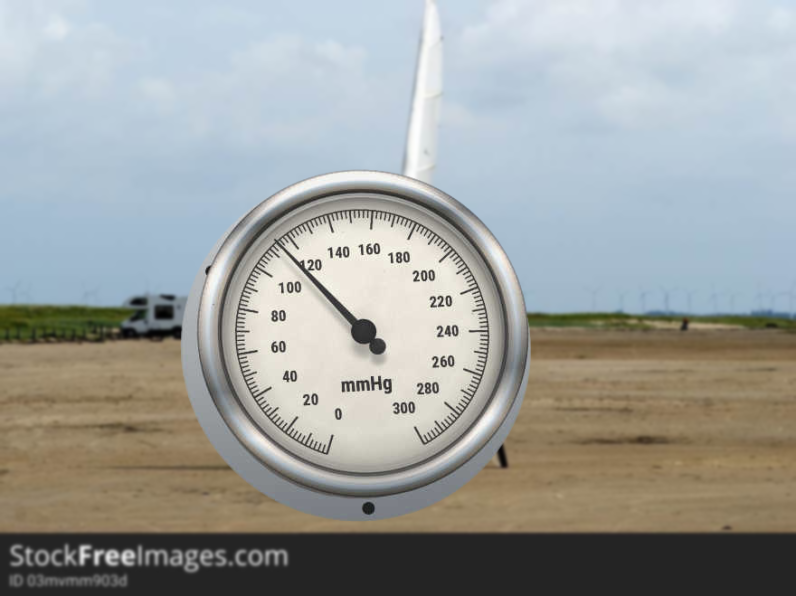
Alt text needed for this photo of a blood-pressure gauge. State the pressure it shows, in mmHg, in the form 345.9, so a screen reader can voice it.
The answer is 114
